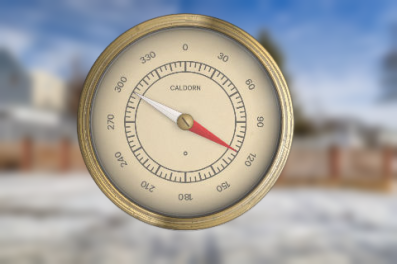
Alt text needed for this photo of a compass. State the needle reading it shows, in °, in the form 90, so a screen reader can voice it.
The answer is 120
